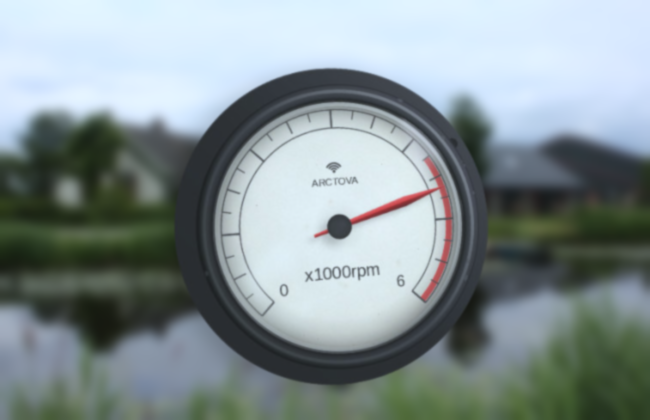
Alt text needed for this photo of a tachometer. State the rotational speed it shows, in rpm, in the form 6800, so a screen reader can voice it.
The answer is 4625
